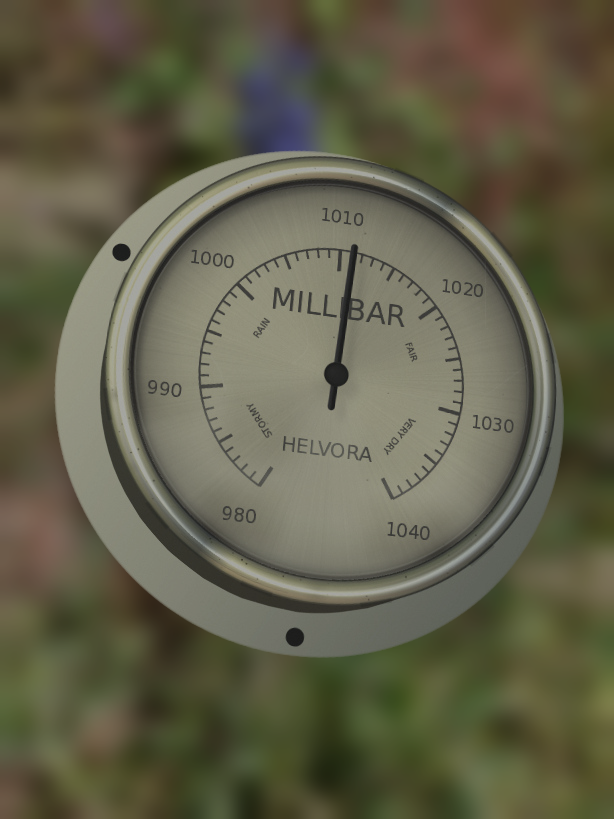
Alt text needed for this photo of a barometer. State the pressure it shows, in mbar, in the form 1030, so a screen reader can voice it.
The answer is 1011
